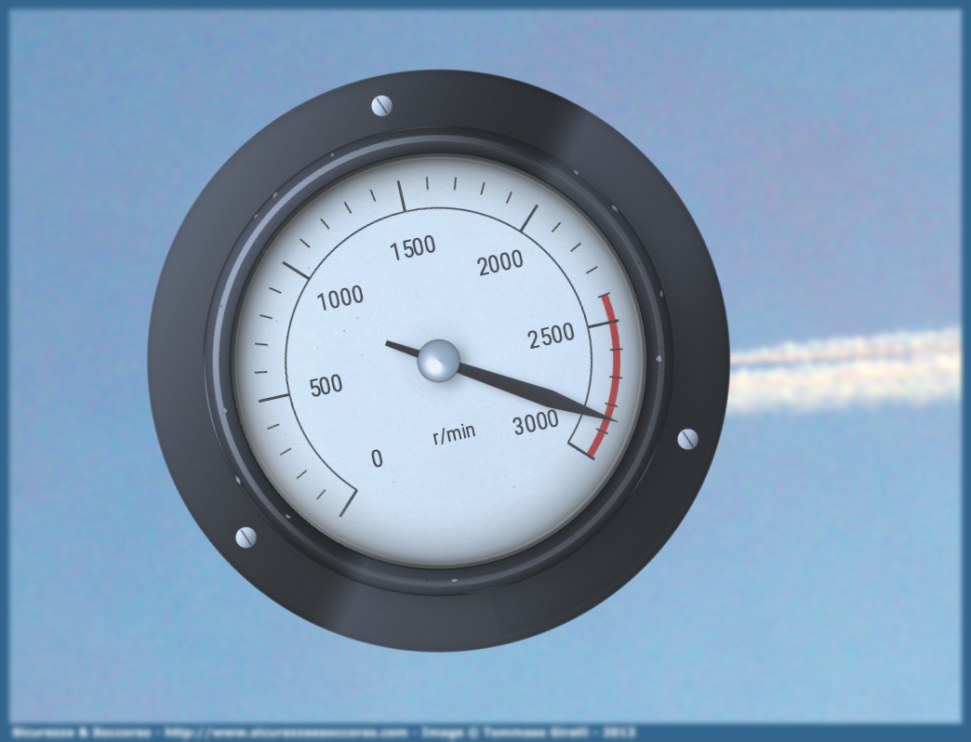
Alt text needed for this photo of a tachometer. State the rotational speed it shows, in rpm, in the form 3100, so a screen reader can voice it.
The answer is 2850
